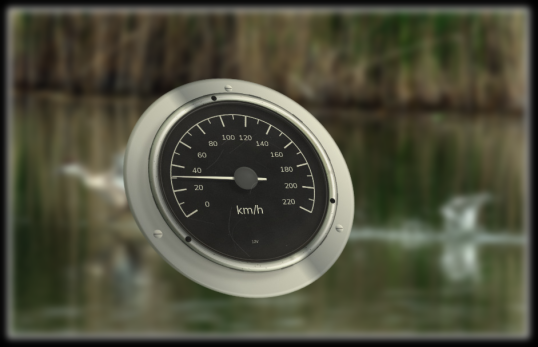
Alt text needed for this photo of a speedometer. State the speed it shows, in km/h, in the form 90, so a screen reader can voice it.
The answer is 30
